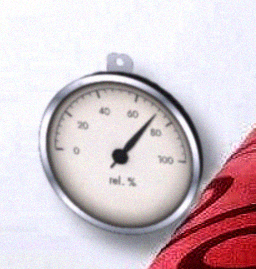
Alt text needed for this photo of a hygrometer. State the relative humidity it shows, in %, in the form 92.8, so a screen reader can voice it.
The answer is 72
